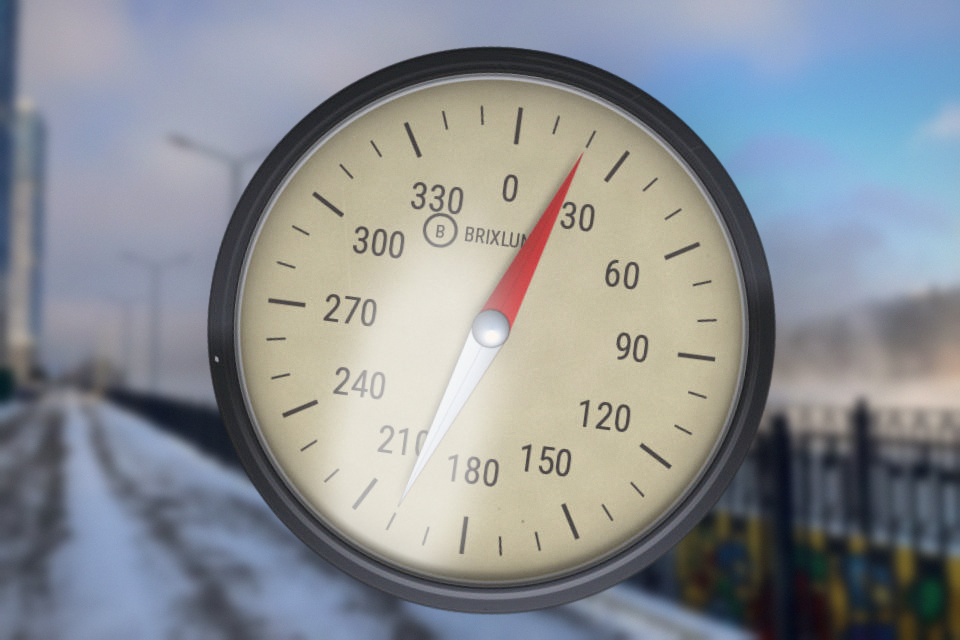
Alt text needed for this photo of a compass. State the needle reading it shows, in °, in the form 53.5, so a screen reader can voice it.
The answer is 20
